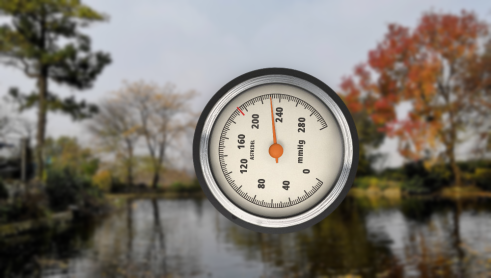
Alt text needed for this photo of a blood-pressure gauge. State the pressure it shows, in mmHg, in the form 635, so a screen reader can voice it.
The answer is 230
